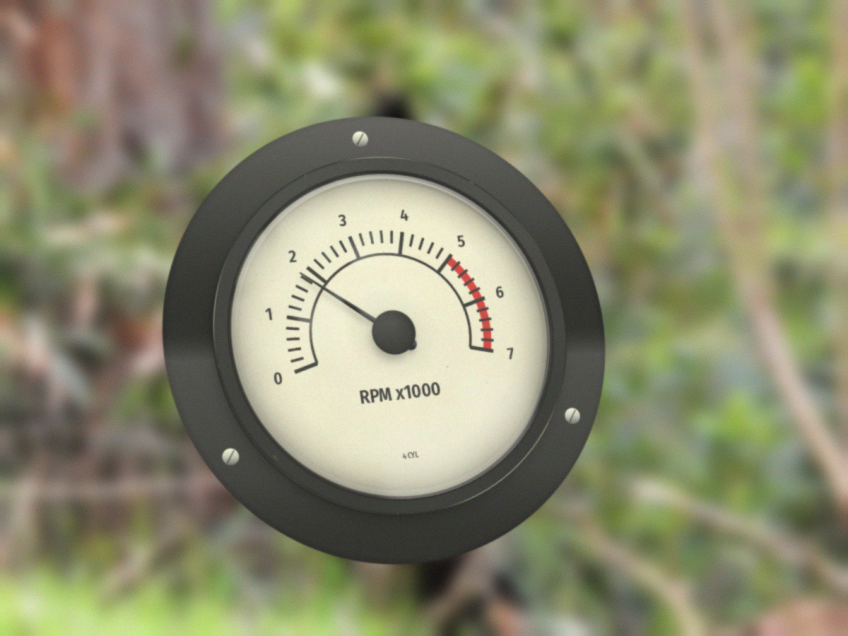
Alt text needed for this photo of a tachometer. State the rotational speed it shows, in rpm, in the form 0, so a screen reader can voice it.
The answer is 1800
